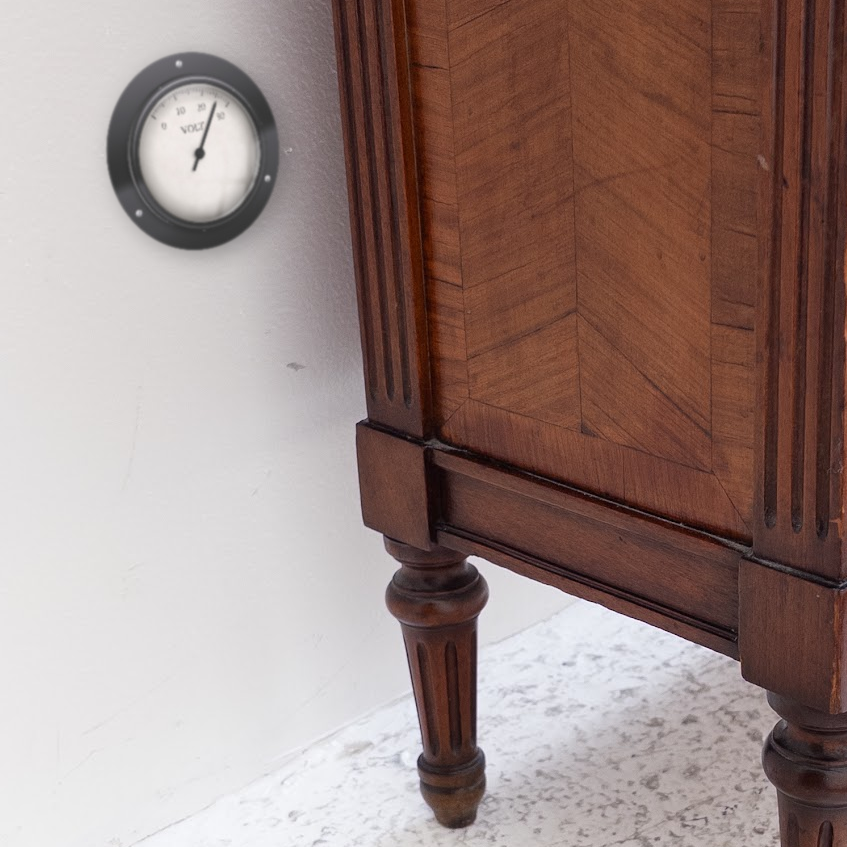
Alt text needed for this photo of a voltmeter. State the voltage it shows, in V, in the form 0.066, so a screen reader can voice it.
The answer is 25
